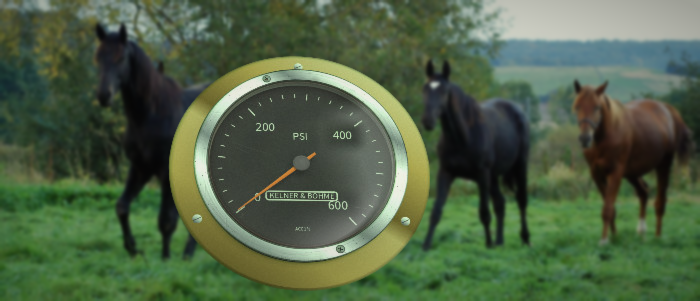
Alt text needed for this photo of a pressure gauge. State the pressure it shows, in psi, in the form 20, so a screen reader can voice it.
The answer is 0
